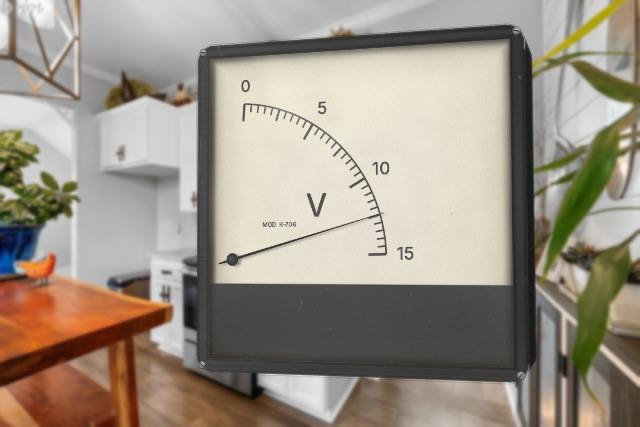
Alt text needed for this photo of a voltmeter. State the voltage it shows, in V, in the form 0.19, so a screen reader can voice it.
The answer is 12.5
